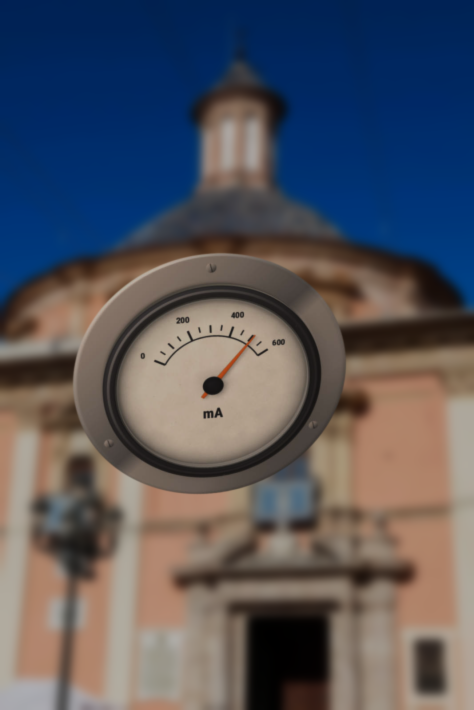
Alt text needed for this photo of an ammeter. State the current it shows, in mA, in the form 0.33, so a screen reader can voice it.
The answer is 500
